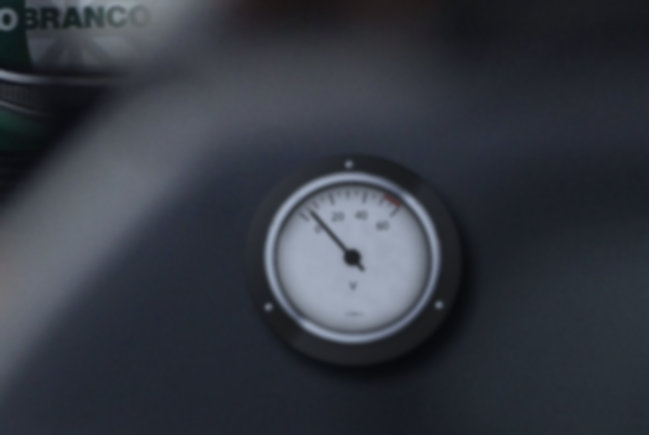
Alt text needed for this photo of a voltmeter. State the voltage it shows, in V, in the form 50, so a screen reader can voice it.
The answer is 5
